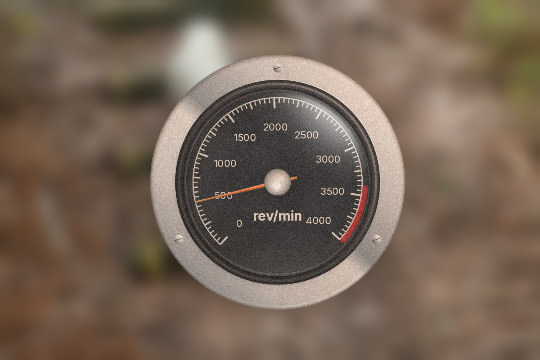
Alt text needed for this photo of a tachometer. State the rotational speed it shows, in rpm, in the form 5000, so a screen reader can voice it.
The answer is 500
